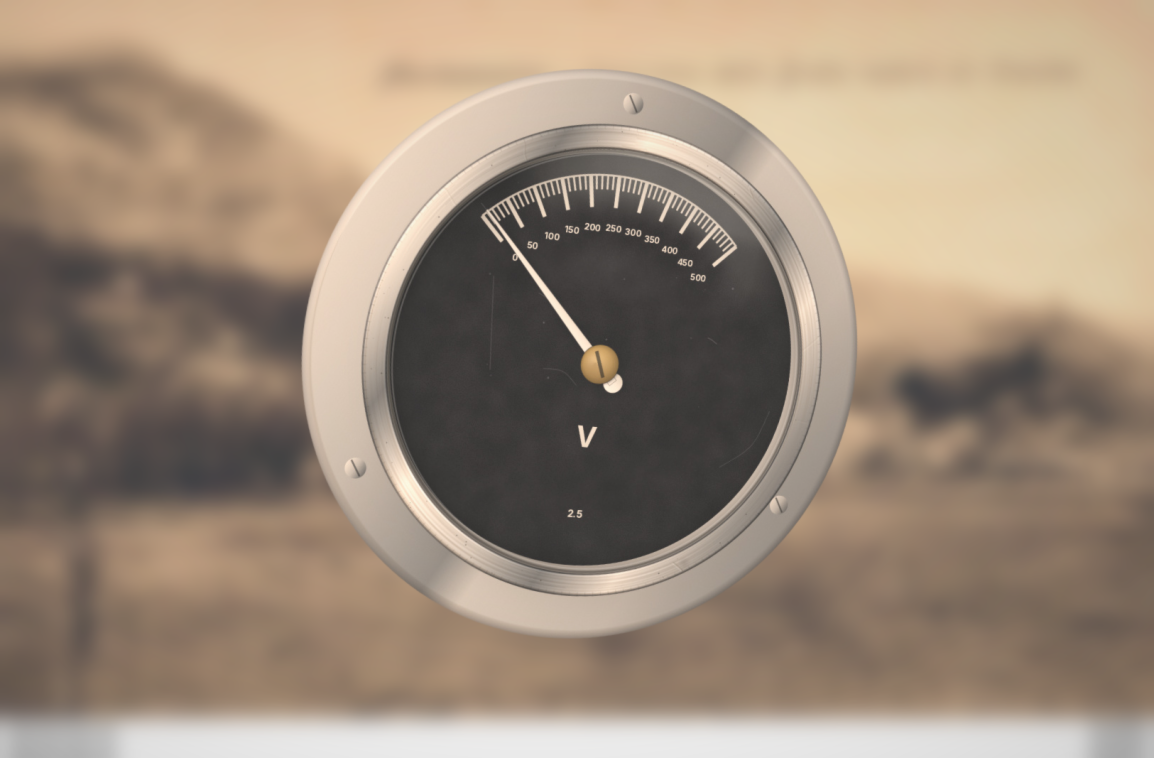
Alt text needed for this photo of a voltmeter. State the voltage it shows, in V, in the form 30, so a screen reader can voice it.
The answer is 10
